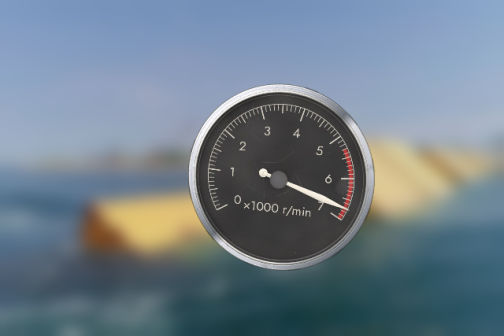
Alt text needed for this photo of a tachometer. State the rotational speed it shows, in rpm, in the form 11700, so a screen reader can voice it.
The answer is 6700
